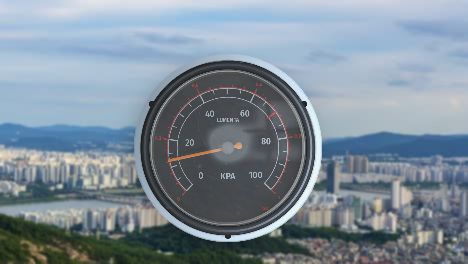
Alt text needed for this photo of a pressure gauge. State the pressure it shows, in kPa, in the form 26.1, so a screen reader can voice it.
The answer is 12.5
